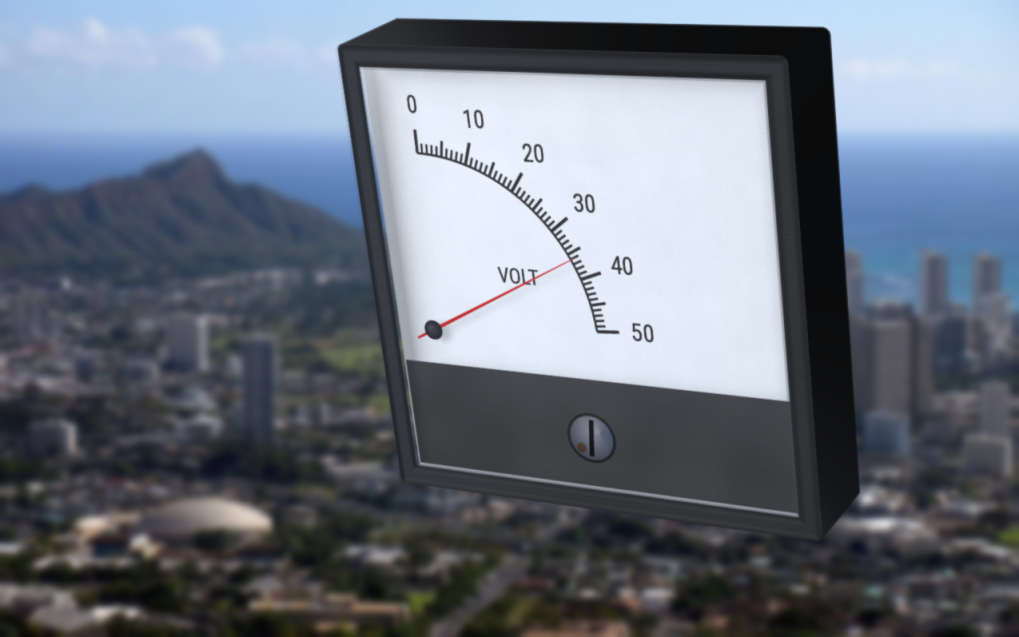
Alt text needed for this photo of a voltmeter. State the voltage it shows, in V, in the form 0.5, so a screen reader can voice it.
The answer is 36
